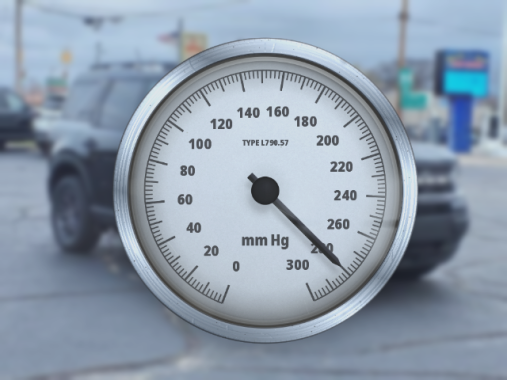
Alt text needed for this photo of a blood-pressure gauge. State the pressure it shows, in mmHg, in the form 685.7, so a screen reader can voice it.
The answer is 280
